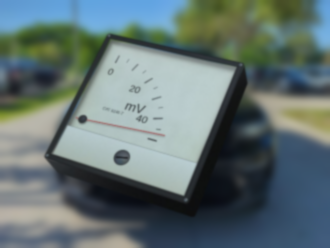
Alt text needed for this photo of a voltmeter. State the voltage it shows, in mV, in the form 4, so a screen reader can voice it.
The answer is 47.5
